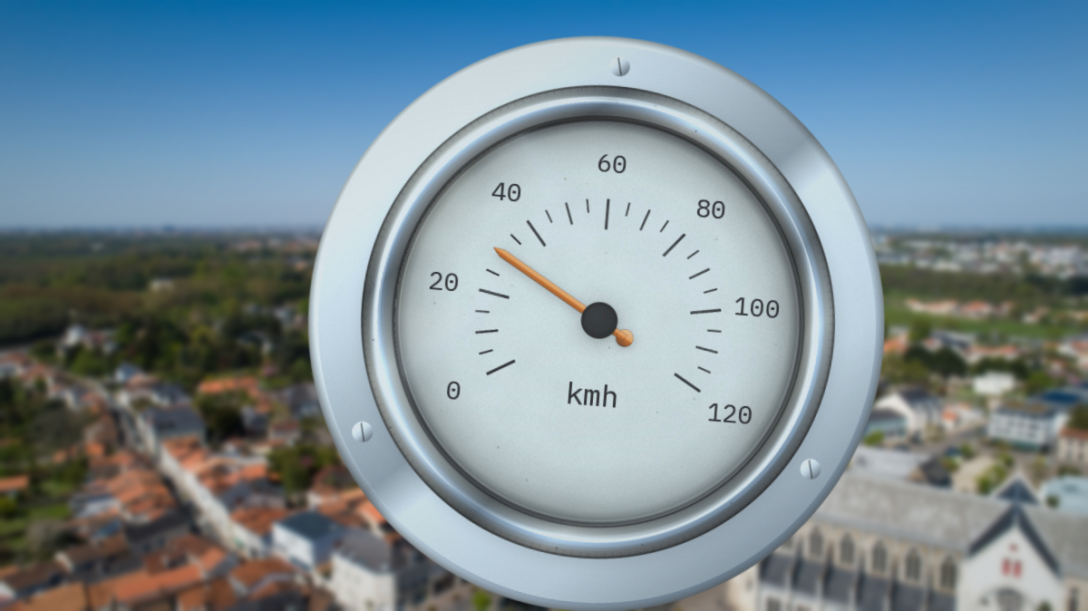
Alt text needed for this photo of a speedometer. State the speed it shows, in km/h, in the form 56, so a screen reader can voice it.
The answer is 30
